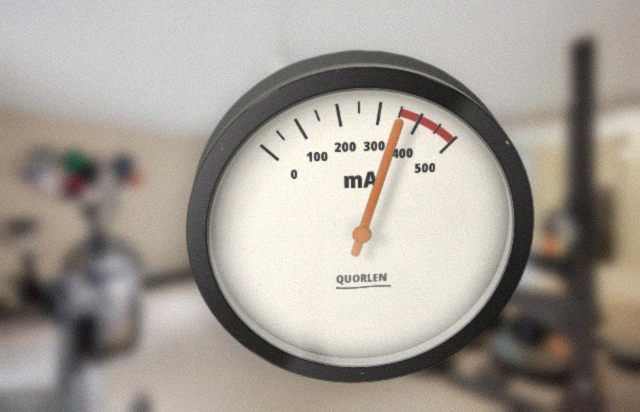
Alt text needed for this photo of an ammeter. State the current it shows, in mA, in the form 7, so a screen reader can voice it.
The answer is 350
